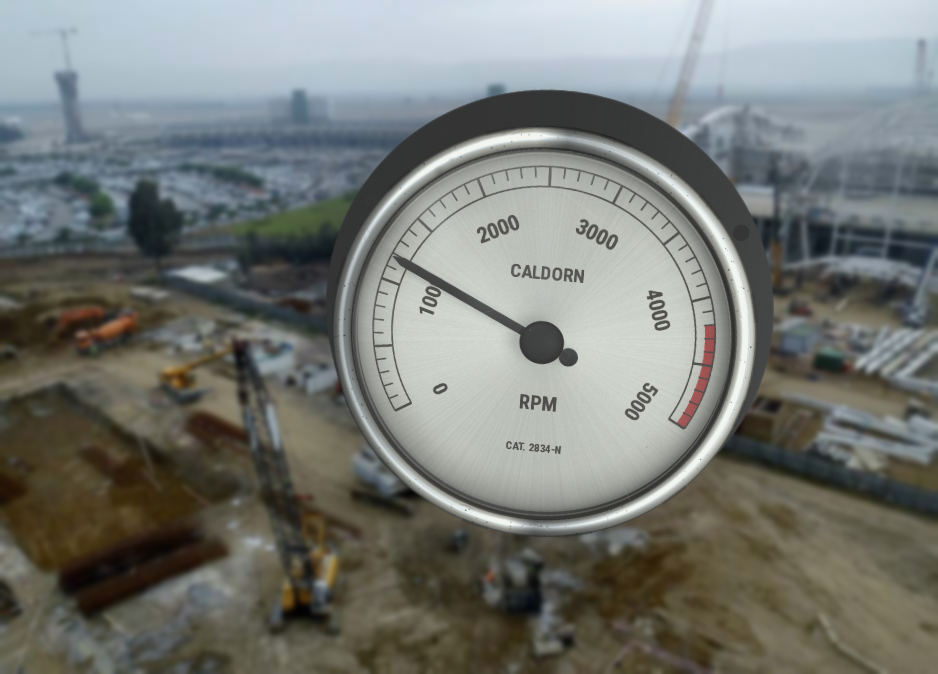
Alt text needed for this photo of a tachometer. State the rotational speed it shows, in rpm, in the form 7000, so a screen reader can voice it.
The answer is 1200
